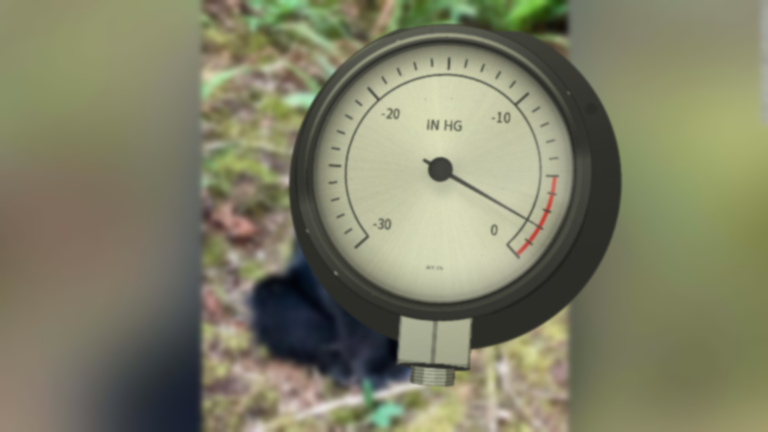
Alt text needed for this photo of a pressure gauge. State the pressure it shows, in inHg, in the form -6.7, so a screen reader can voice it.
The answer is -2
